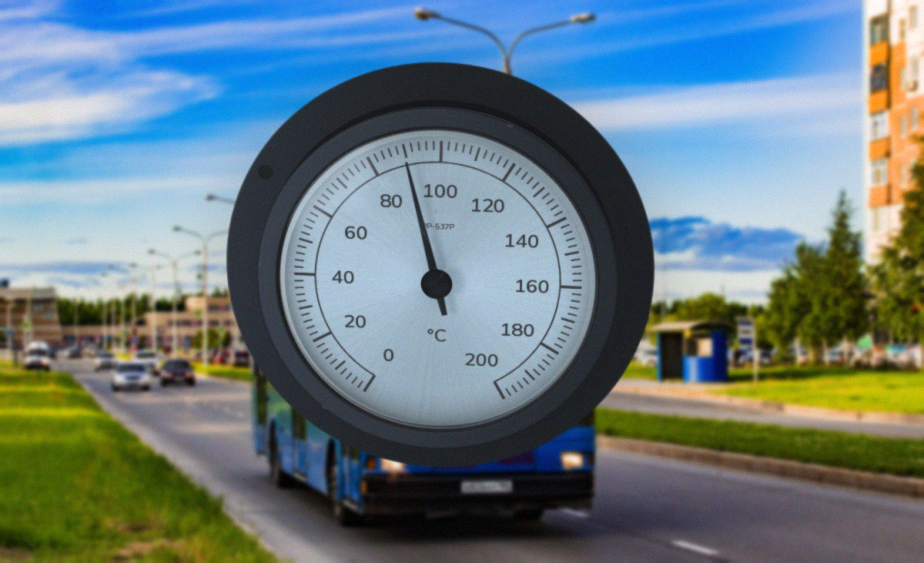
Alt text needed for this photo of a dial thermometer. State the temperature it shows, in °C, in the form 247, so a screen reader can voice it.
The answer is 90
